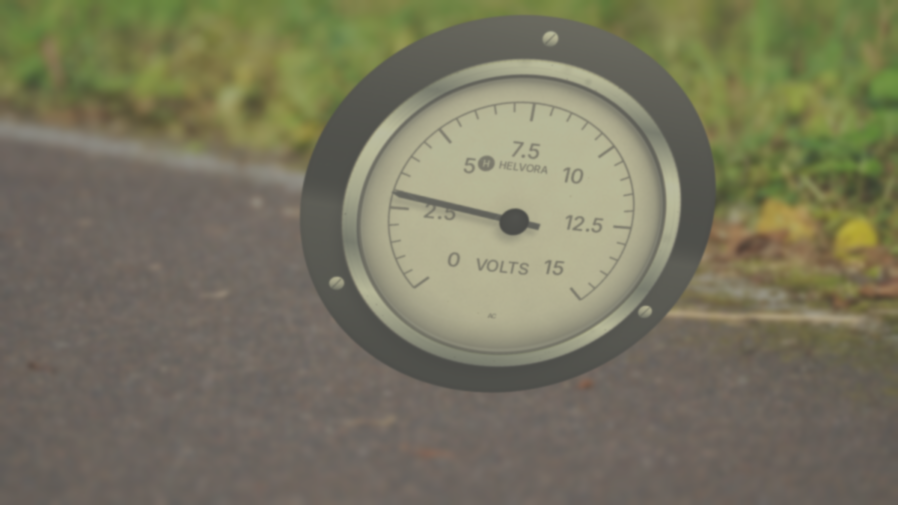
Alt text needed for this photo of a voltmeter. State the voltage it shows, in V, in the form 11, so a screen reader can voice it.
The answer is 3
